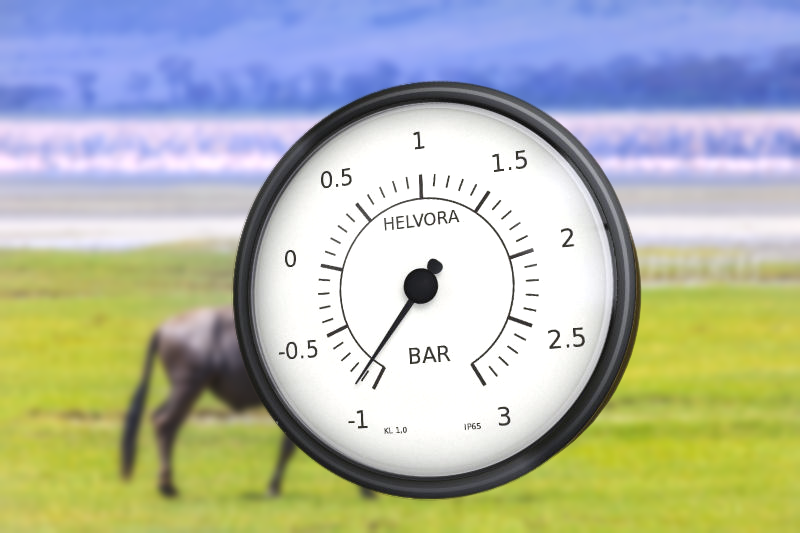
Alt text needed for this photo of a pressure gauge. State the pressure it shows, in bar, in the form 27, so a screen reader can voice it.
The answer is -0.9
